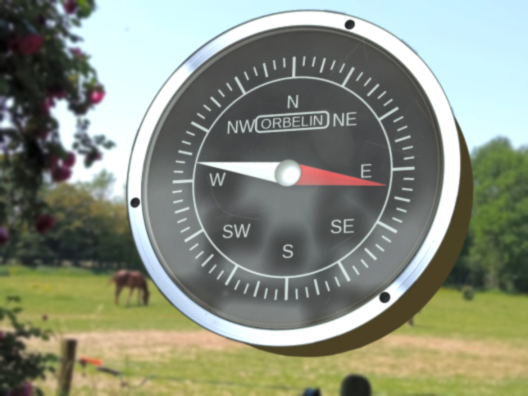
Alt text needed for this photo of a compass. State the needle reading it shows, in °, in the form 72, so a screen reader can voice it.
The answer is 100
